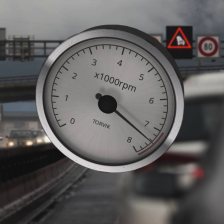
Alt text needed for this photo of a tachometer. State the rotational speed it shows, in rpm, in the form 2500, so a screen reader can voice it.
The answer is 7400
